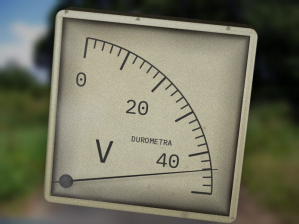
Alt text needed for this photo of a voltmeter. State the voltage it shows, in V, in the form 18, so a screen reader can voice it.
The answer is 44
